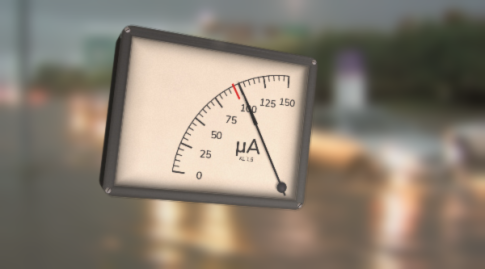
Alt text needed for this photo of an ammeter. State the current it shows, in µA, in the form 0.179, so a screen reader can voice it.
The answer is 100
